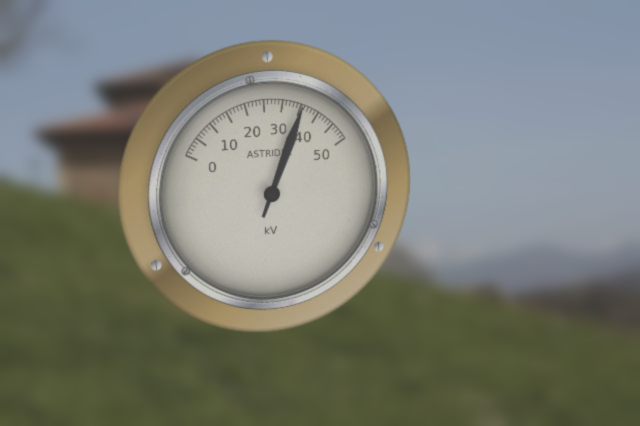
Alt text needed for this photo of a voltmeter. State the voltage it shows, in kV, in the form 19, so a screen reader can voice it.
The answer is 35
